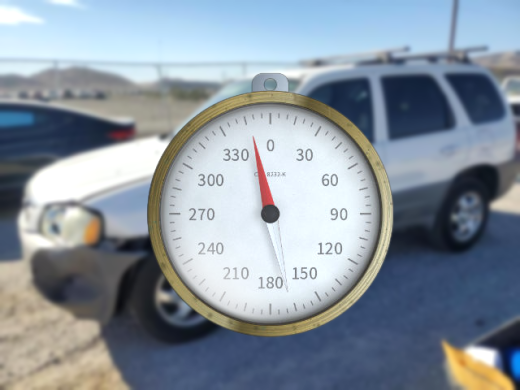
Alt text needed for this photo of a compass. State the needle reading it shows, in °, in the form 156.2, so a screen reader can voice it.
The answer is 347.5
